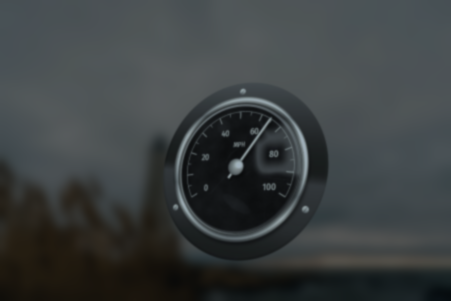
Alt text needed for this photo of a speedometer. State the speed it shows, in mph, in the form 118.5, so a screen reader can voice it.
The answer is 65
